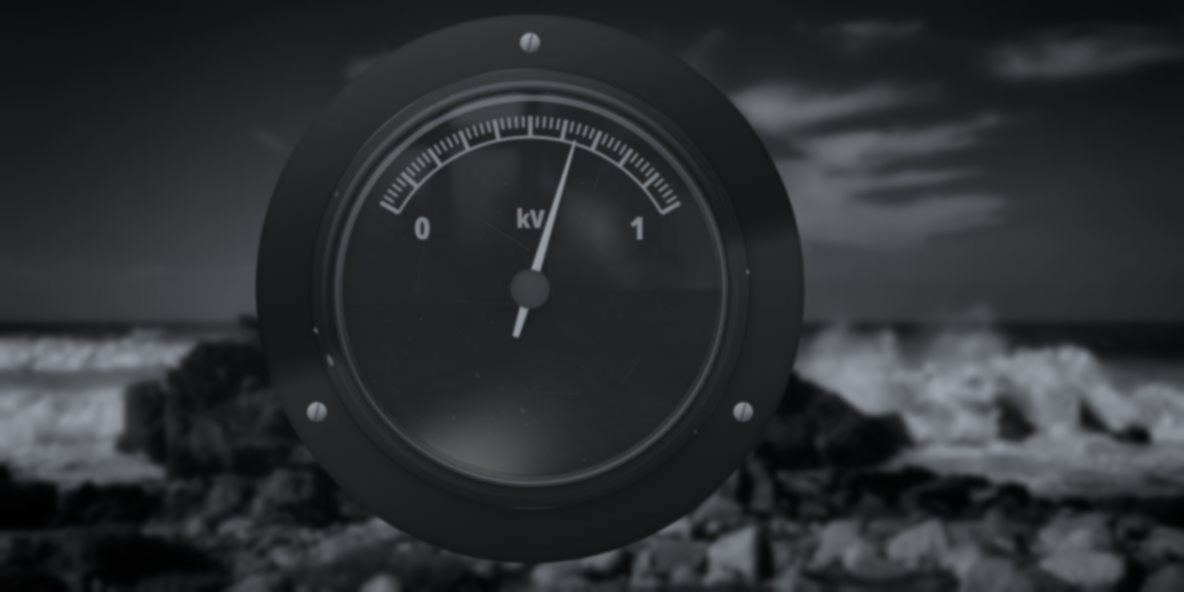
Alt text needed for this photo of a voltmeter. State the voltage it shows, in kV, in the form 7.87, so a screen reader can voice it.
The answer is 0.64
